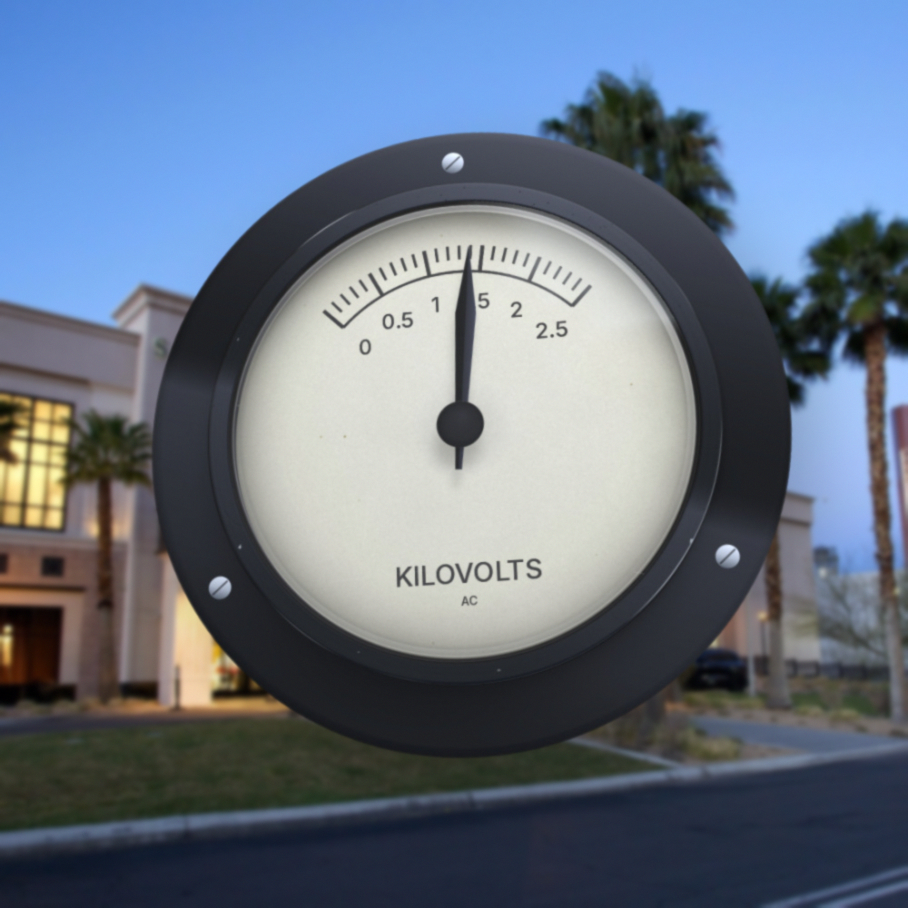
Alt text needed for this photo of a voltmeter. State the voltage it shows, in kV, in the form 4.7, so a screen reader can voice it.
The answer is 1.4
